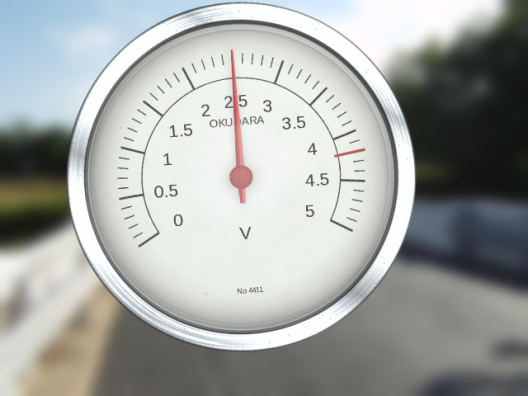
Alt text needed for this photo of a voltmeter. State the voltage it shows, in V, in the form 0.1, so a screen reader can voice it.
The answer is 2.5
